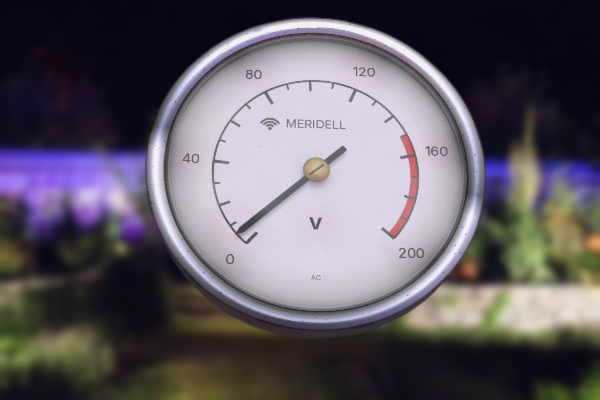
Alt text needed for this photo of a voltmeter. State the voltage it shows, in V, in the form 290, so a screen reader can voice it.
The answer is 5
